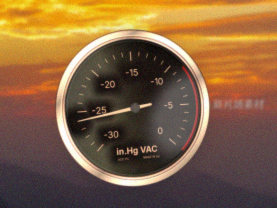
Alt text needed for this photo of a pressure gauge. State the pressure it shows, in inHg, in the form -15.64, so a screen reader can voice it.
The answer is -26
